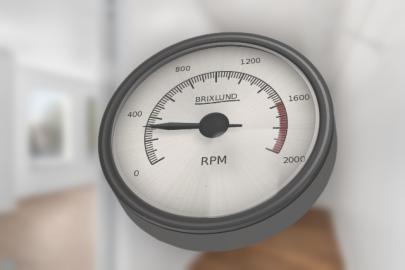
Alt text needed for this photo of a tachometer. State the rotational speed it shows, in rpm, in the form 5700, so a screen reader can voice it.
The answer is 300
